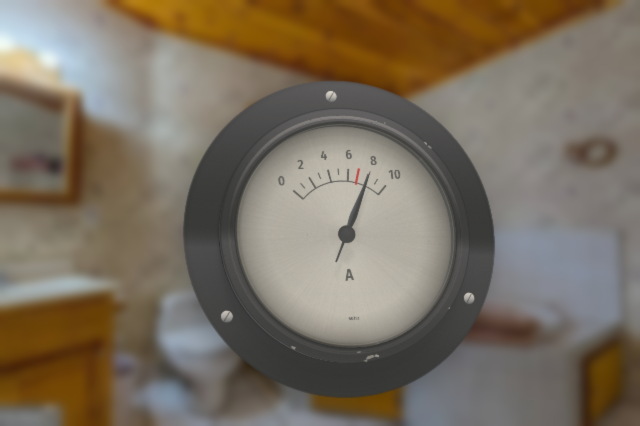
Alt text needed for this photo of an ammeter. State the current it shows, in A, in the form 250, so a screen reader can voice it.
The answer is 8
